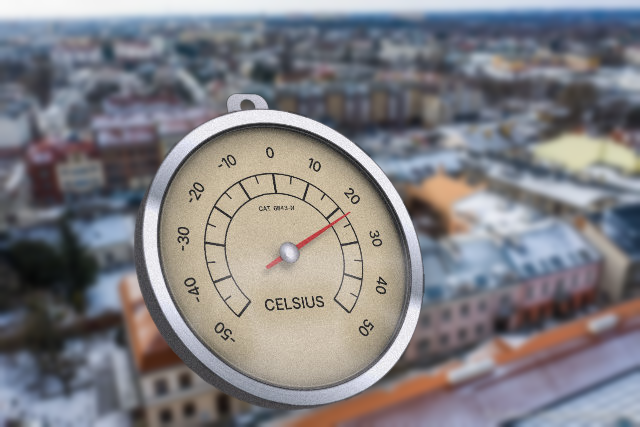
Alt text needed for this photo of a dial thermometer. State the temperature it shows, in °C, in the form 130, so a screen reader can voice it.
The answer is 22.5
